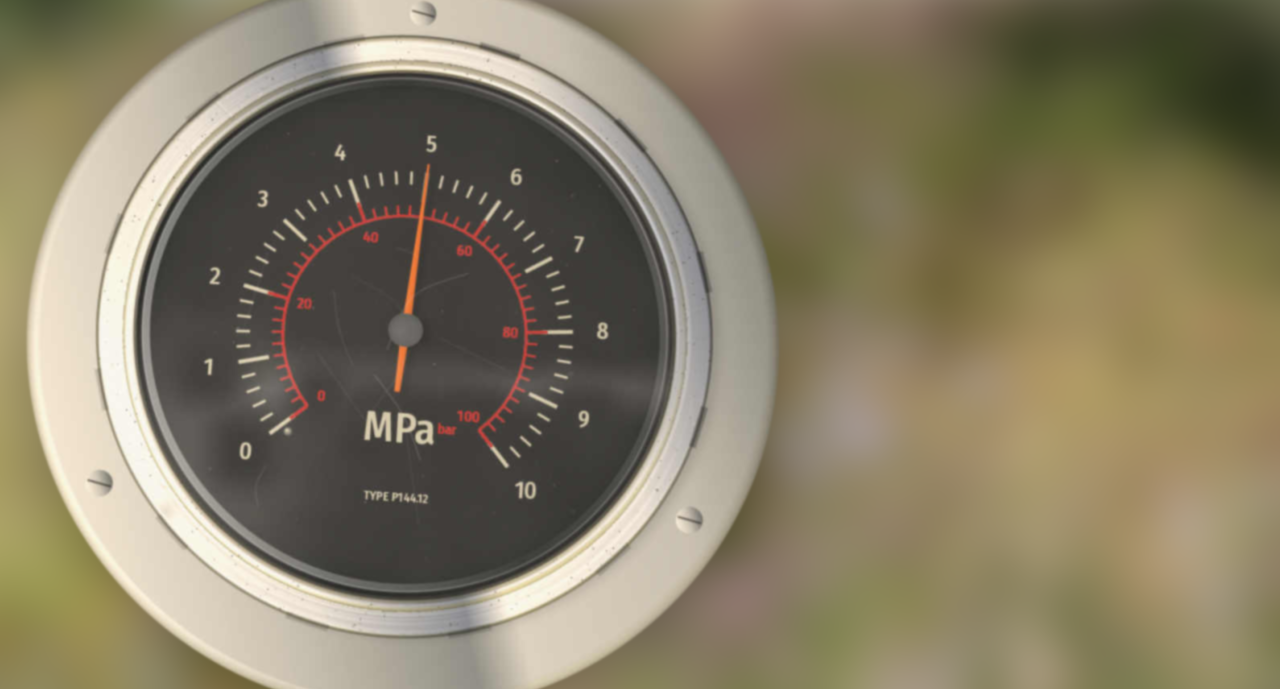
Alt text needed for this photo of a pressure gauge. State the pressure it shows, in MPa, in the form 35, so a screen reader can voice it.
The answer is 5
